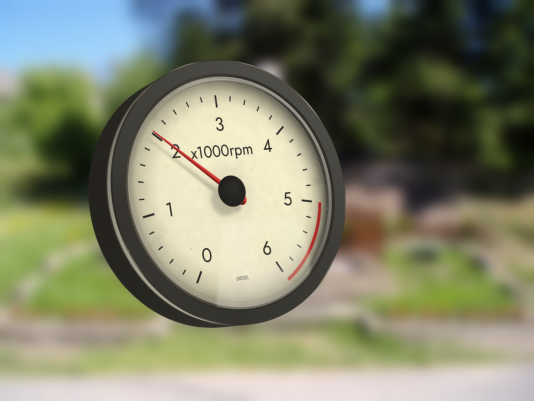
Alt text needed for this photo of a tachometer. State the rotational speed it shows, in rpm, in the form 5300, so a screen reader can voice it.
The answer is 2000
